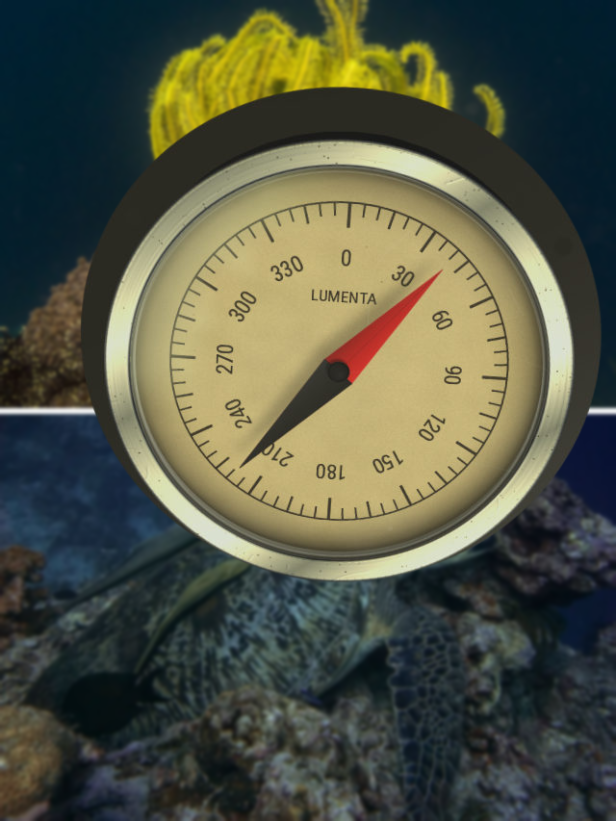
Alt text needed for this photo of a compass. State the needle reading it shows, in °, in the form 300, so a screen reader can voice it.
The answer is 40
